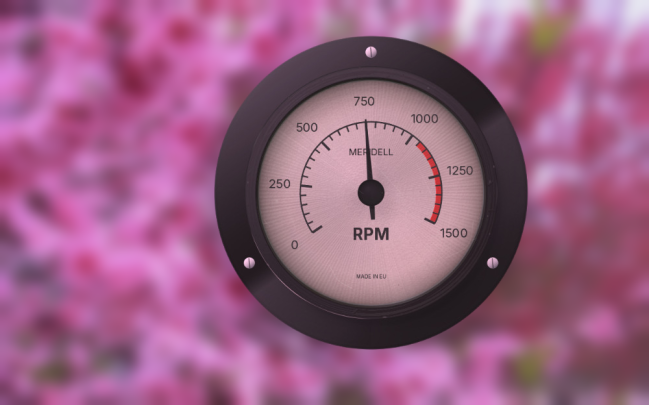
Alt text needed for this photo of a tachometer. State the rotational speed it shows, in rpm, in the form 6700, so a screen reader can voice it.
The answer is 750
